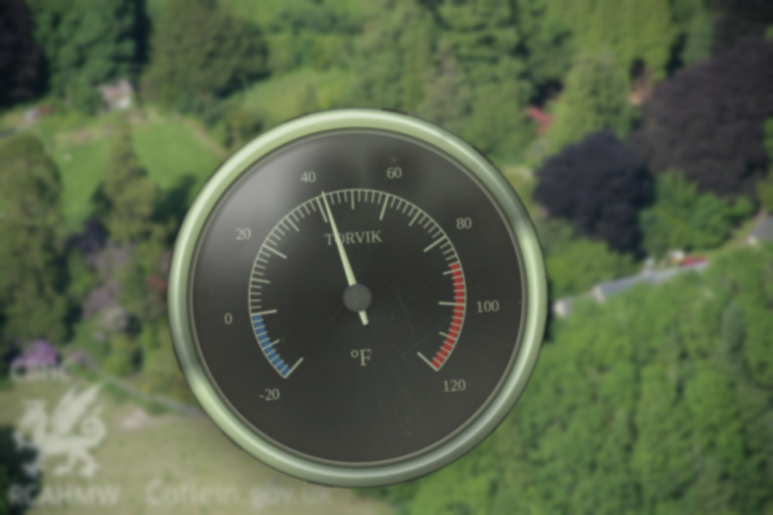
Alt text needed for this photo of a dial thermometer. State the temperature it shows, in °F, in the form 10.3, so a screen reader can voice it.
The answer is 42
